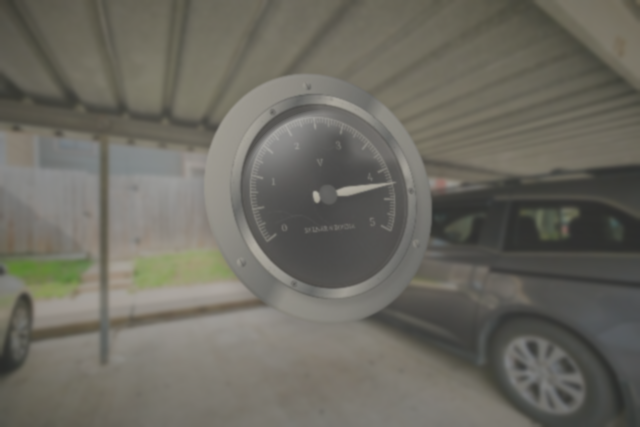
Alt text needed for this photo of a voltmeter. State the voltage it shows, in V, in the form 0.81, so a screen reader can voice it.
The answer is 4.25
